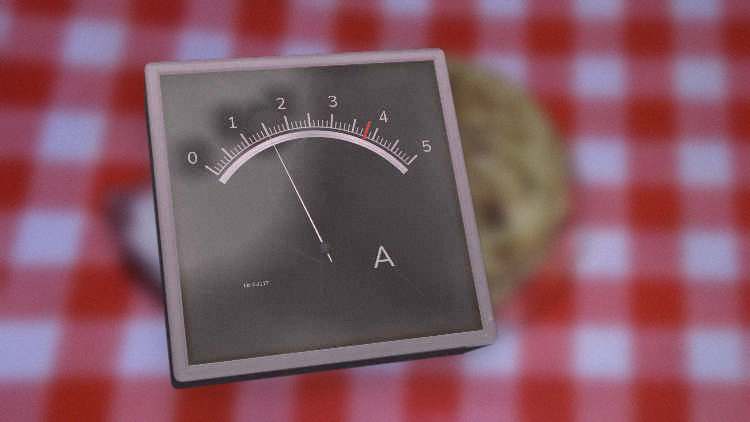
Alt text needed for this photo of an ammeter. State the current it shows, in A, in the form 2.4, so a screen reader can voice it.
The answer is 1.5
